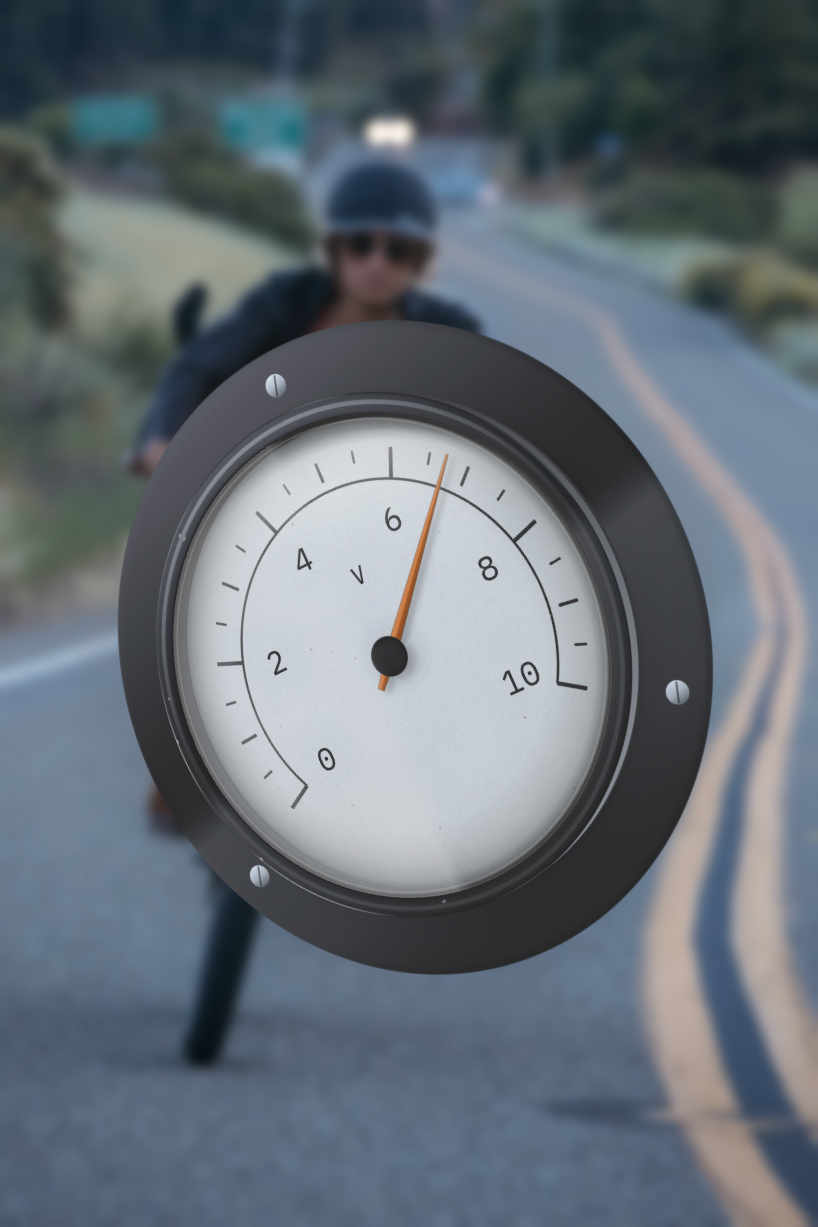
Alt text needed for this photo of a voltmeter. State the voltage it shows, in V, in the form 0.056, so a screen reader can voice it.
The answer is 6.75
